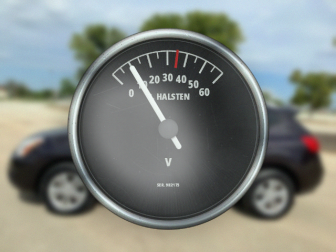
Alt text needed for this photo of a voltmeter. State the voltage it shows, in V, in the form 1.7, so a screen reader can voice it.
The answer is 10
